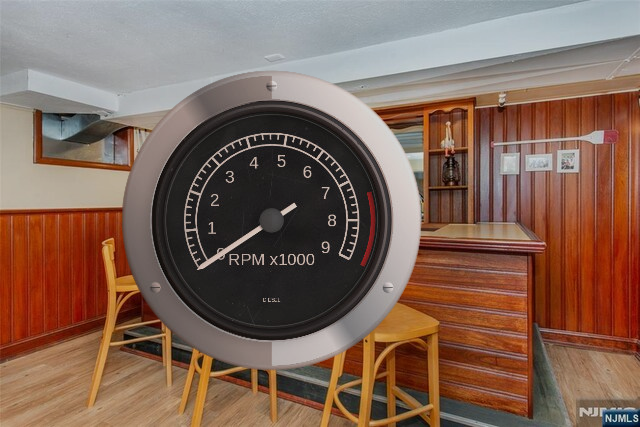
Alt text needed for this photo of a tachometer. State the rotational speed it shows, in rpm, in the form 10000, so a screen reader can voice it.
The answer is 0
